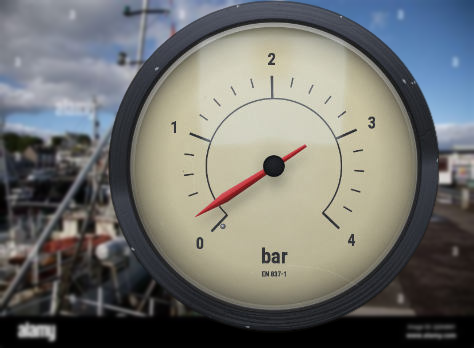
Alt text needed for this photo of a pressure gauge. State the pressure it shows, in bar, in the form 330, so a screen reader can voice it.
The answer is 0.2
